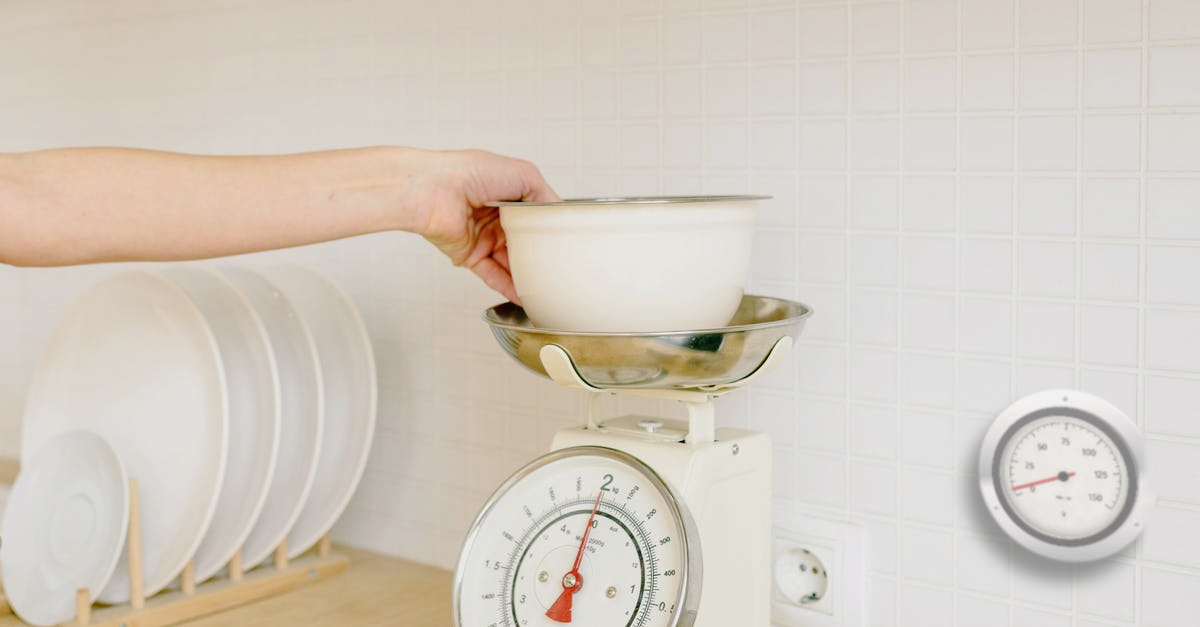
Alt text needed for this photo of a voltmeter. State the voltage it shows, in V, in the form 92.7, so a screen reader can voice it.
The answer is 5
